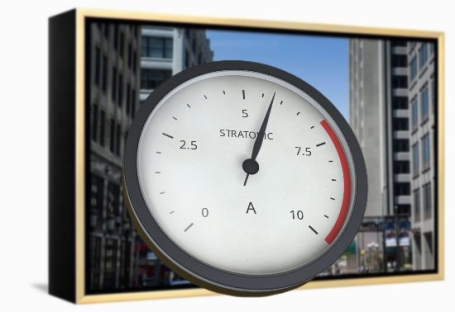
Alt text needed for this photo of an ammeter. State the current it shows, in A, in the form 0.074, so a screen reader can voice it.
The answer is 5.75
